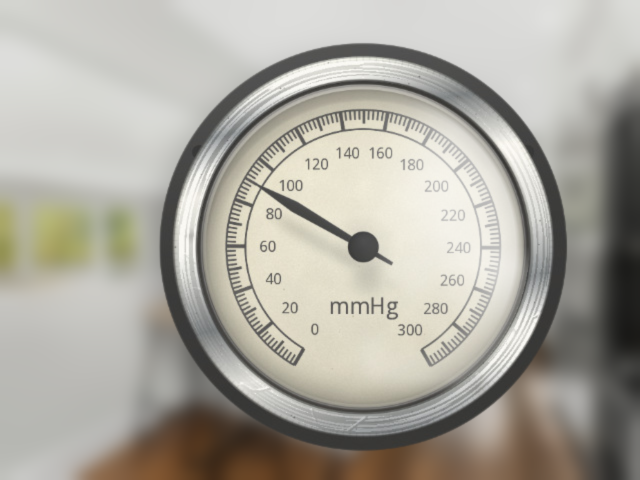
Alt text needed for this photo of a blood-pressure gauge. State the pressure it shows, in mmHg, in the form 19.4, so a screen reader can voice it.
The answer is 90
